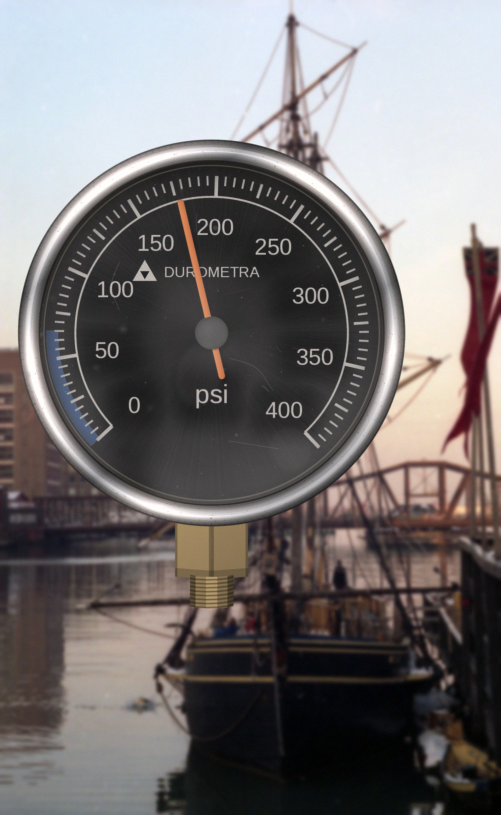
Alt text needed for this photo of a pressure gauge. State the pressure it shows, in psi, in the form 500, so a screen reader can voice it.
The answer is 177.5
